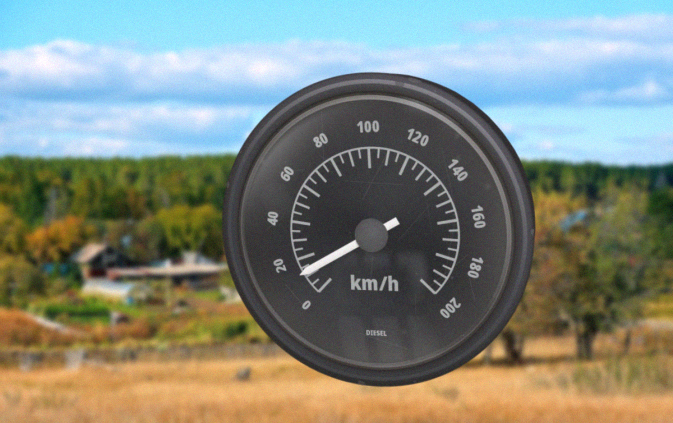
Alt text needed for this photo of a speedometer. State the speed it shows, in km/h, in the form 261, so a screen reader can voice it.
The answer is 12.5
